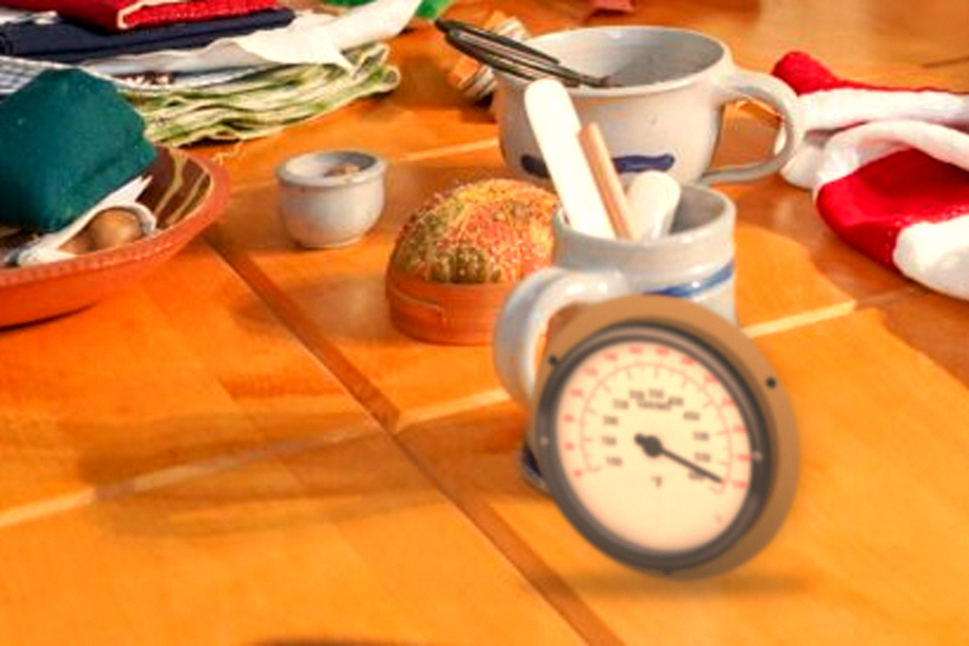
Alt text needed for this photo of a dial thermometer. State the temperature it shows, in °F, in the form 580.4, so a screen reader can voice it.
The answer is 575
